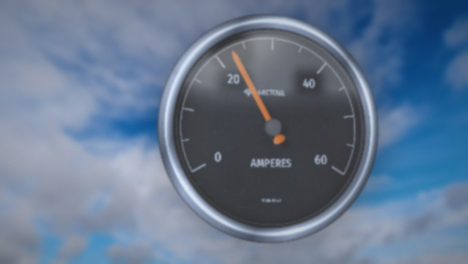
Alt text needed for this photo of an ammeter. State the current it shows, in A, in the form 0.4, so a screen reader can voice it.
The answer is 22.5
